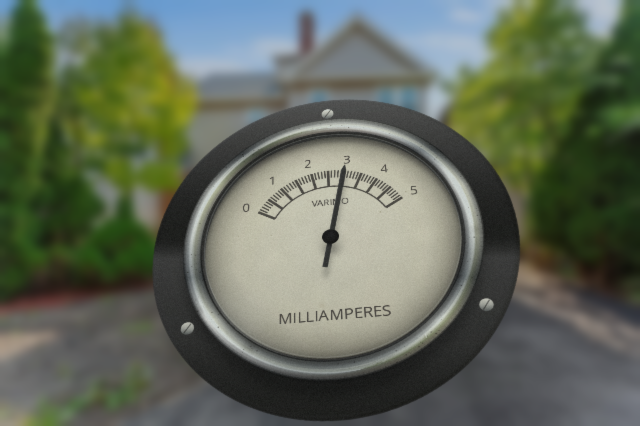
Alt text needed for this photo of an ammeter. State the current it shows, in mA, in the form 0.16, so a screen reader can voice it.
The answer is 3
